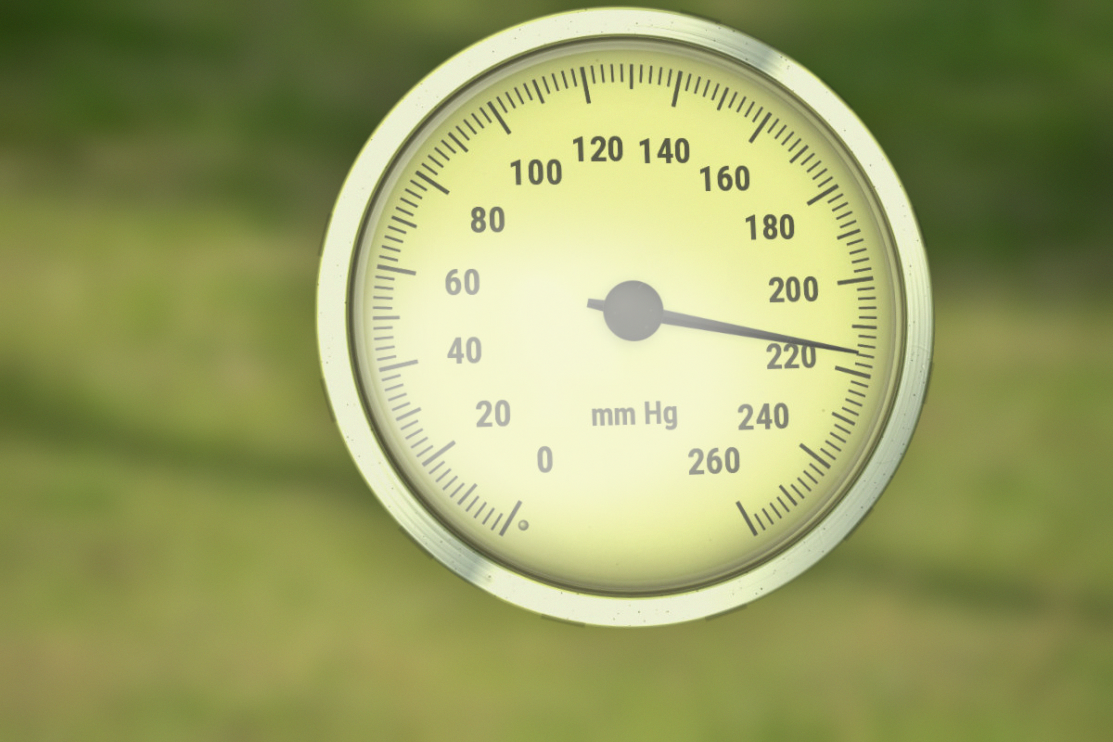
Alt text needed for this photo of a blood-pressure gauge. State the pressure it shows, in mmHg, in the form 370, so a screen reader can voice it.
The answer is 216
